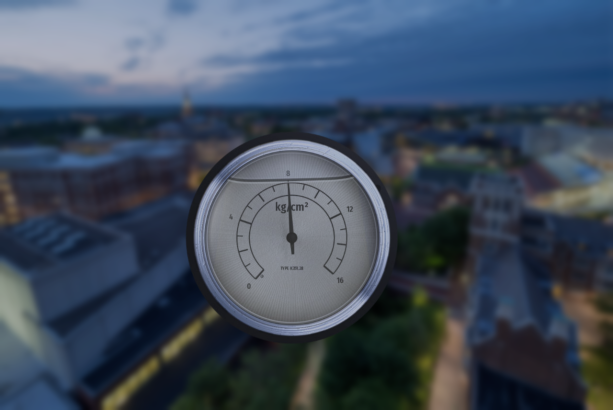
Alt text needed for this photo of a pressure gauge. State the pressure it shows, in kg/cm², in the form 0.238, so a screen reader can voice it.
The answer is 8
